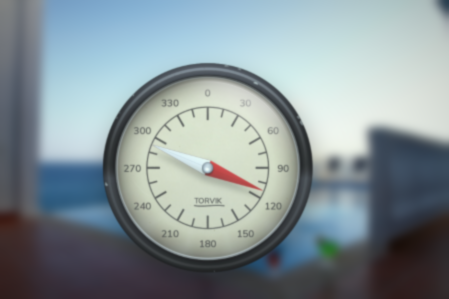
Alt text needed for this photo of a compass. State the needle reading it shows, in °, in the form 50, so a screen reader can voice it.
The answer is 112.5
